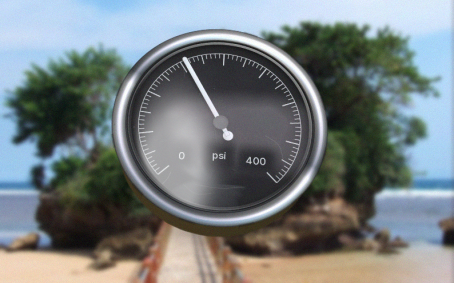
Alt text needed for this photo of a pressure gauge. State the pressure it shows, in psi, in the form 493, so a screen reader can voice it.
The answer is 155
